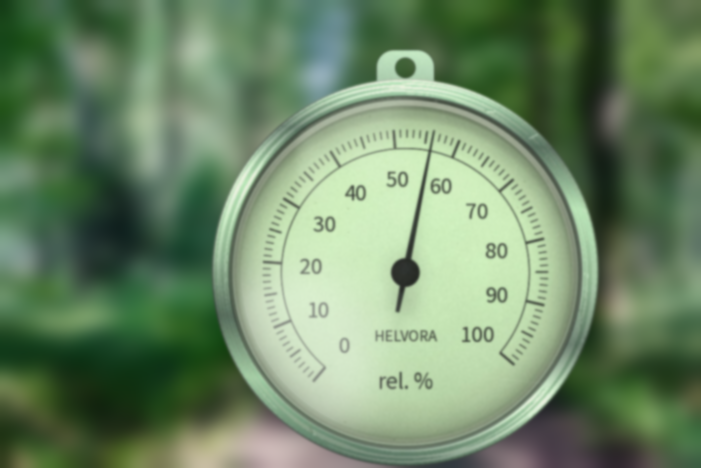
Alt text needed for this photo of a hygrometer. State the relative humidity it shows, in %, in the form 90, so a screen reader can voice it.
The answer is 56
